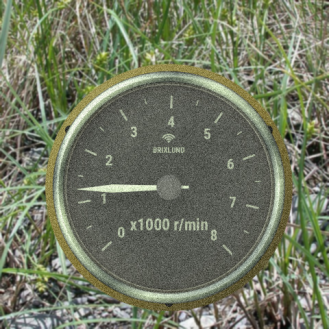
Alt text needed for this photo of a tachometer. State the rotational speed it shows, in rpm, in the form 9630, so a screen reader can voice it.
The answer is 1250
